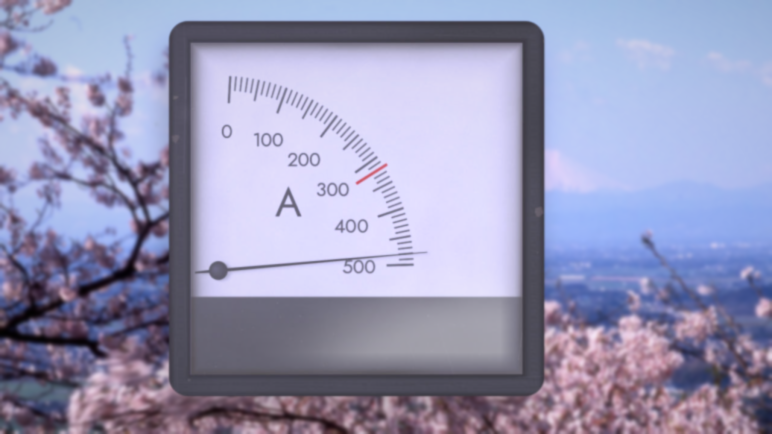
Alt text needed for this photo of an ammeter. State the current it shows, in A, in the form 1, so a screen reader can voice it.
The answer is 480
